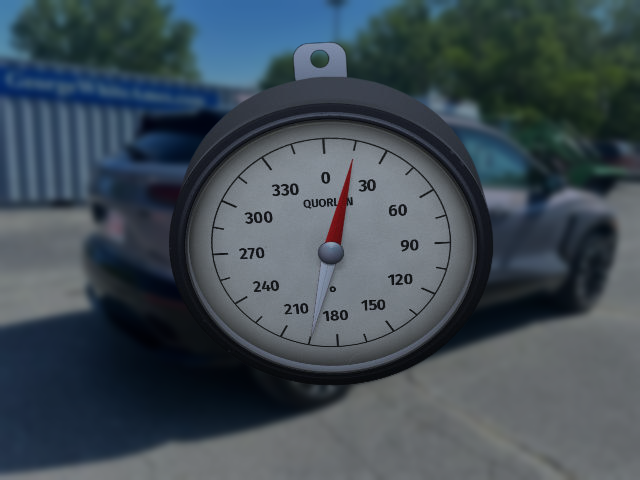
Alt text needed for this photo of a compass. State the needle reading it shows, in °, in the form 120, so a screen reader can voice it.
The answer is 15
